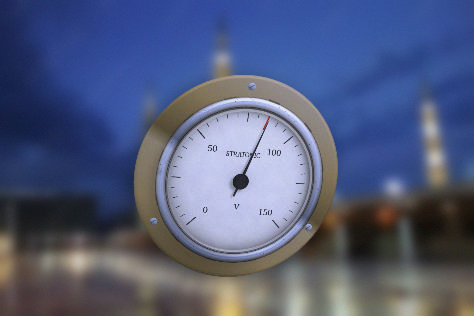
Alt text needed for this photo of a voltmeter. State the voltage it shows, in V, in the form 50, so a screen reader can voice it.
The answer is 85
